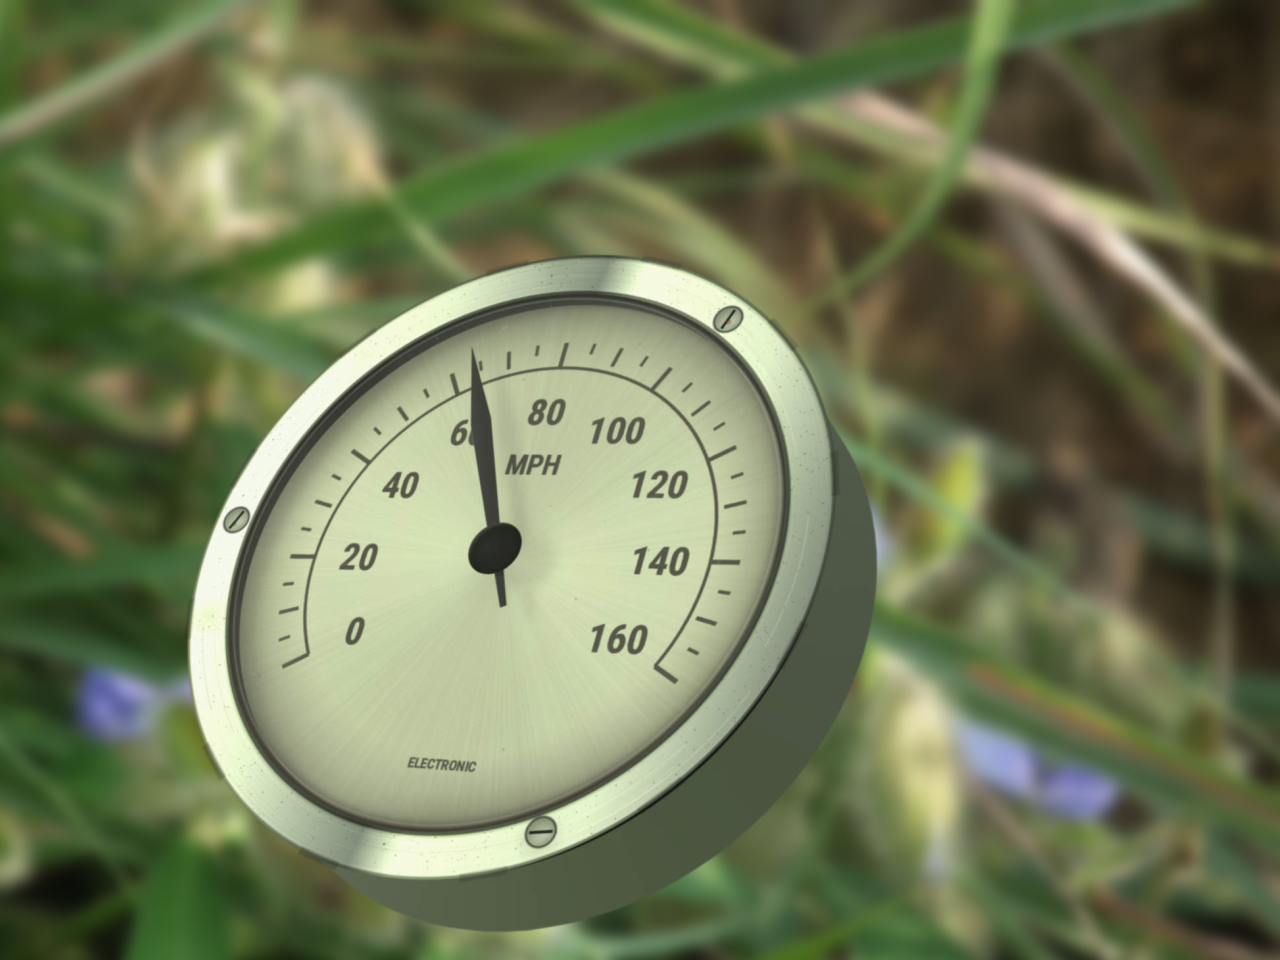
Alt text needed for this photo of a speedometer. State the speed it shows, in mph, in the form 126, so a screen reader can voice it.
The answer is 65
